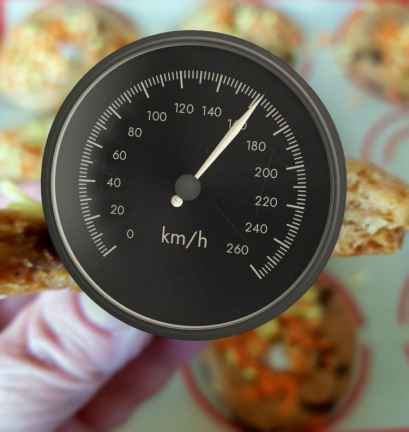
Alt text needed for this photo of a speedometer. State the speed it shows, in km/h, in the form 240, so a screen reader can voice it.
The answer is 162
